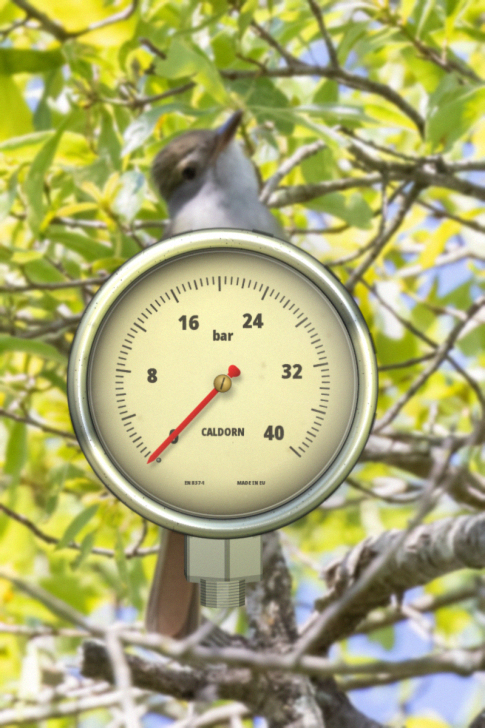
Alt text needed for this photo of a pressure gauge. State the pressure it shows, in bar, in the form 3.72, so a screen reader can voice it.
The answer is 0
